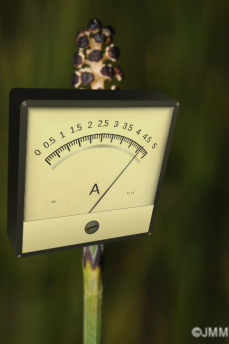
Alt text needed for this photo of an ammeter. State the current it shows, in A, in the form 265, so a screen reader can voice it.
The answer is 4.5
